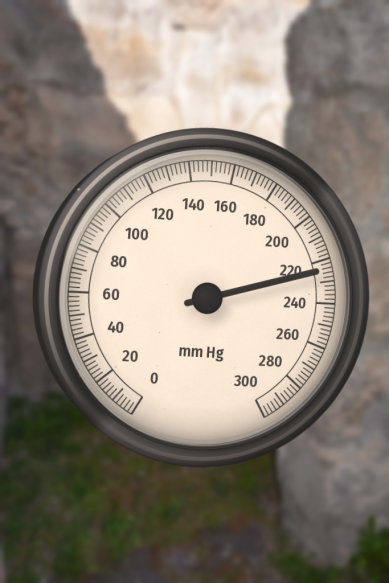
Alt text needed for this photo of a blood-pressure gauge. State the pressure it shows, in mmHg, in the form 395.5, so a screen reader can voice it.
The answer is 224
